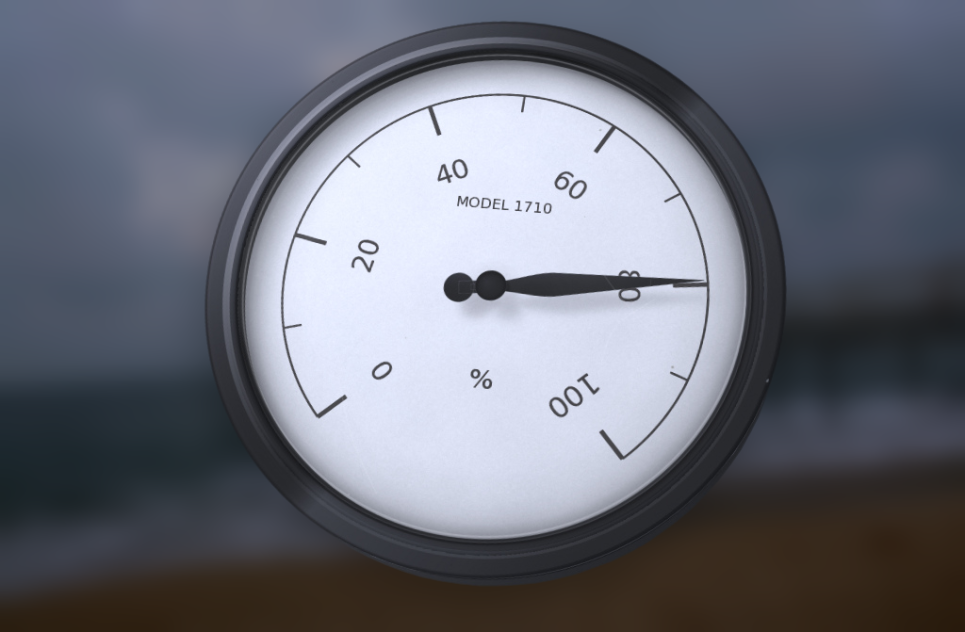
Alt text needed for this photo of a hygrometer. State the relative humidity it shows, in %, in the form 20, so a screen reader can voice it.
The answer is 80
